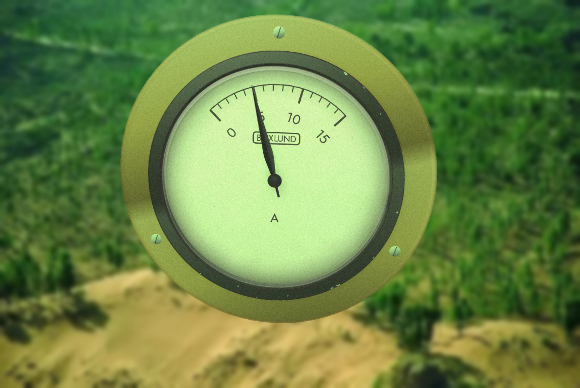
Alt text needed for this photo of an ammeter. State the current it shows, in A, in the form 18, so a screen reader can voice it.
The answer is 5
